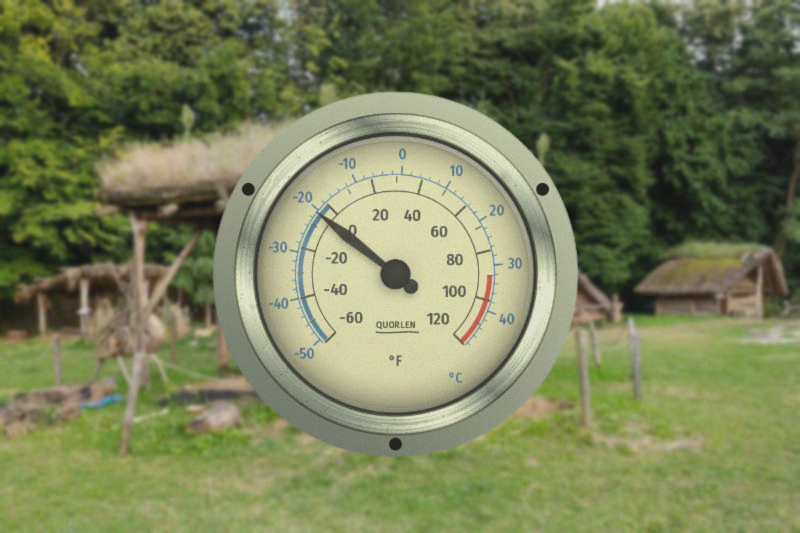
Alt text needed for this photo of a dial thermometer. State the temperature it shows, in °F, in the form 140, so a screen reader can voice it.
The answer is -5
